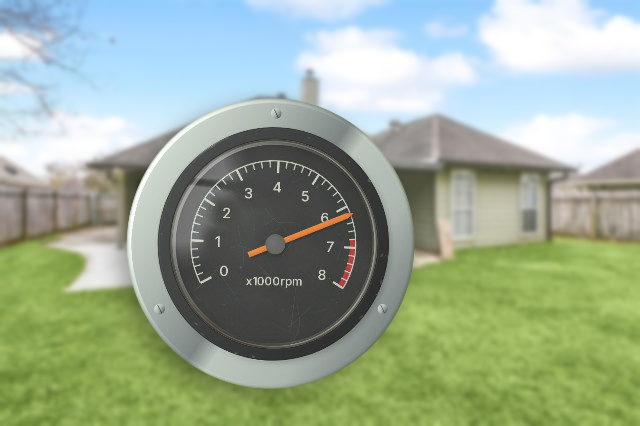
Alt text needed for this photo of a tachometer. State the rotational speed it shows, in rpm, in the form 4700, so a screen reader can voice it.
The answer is 6200
